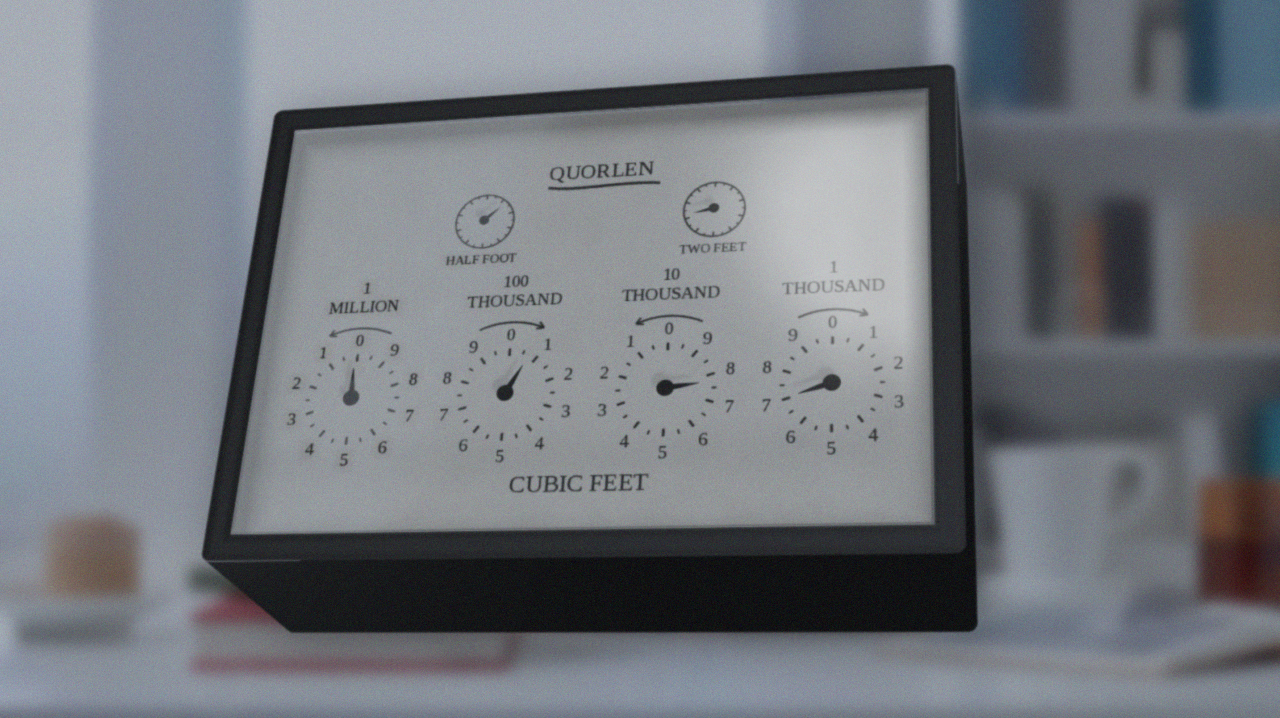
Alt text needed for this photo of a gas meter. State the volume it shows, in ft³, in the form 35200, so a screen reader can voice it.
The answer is 7700
